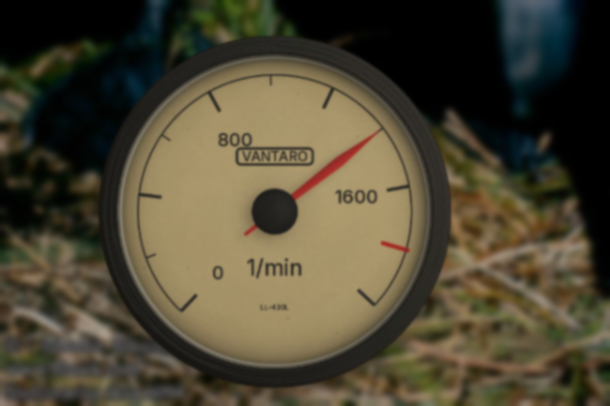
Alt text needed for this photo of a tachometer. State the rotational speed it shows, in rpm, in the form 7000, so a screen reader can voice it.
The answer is 1400
